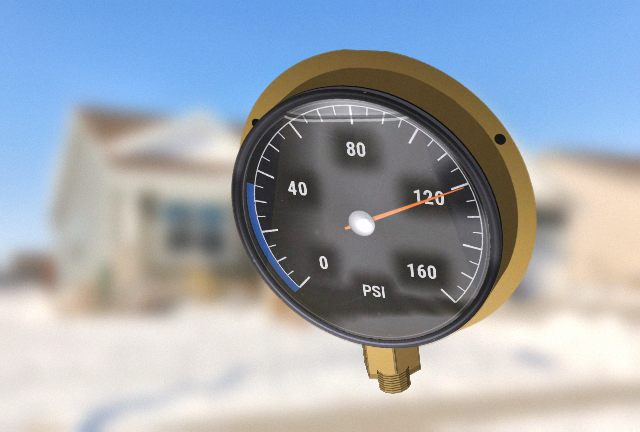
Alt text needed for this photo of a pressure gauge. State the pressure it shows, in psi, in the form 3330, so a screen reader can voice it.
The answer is 120
